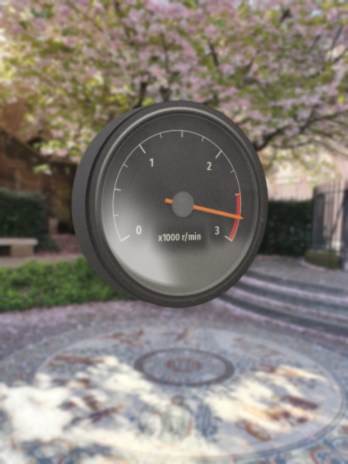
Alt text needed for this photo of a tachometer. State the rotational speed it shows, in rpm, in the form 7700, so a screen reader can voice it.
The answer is 2750
